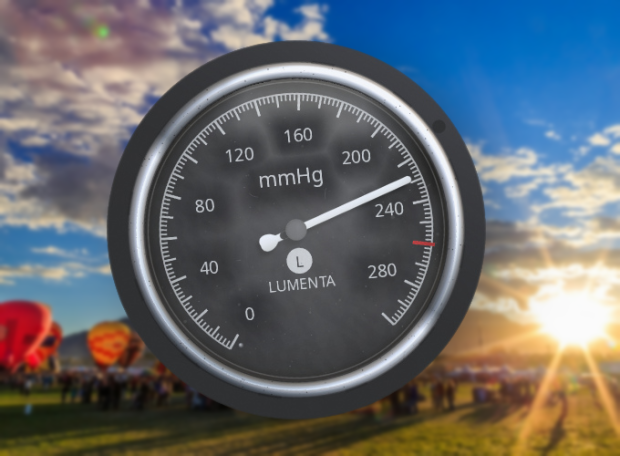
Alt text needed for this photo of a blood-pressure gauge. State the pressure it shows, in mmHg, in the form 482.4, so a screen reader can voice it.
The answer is 228
